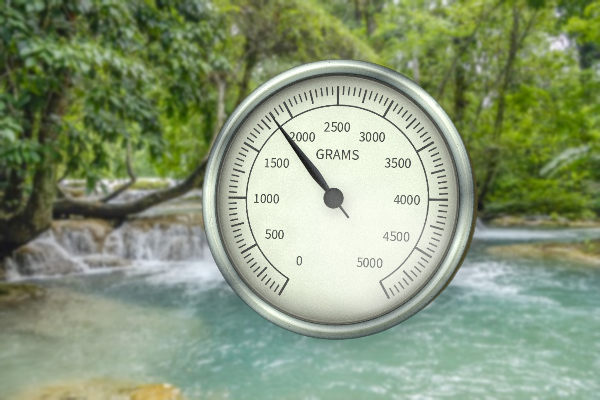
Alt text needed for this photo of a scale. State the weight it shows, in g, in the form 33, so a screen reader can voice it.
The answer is 1850
